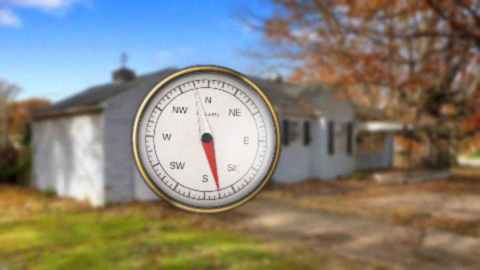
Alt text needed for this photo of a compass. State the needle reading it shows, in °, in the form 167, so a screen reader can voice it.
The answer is 165
